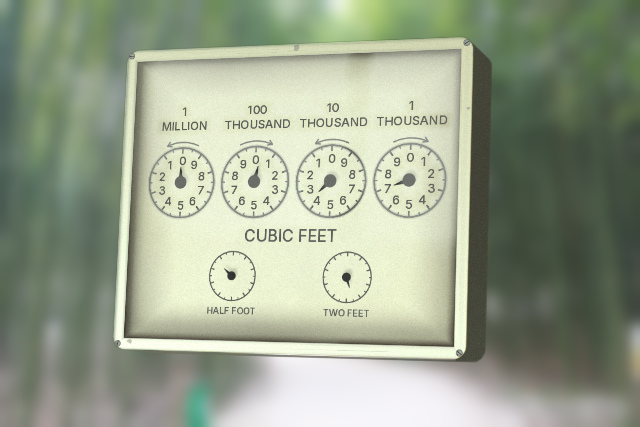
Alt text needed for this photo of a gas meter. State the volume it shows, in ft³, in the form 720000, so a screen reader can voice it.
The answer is 3700
